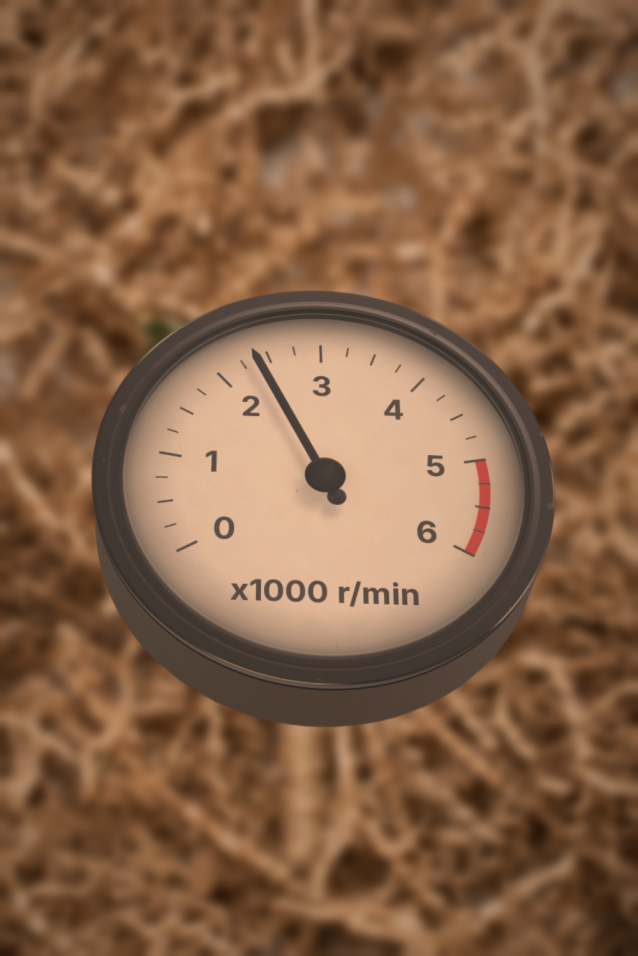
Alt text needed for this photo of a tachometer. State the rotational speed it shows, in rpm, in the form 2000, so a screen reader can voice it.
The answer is 2375
